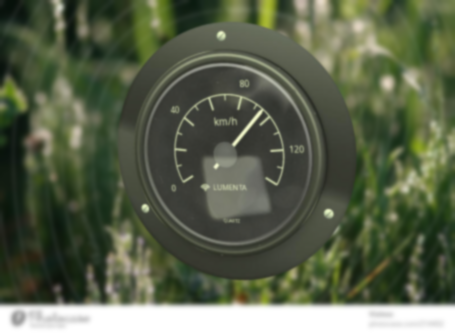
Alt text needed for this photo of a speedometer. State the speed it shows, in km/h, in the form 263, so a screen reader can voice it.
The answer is 95
